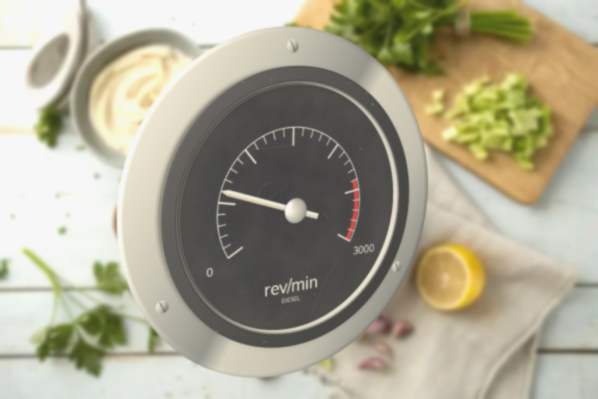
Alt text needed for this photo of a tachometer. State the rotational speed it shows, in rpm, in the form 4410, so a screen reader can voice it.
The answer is 600
